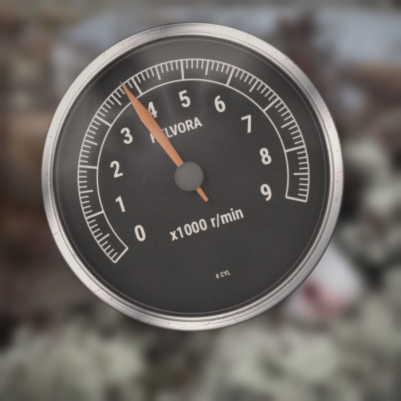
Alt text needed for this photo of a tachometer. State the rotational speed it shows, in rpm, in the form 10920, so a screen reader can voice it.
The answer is 3800
